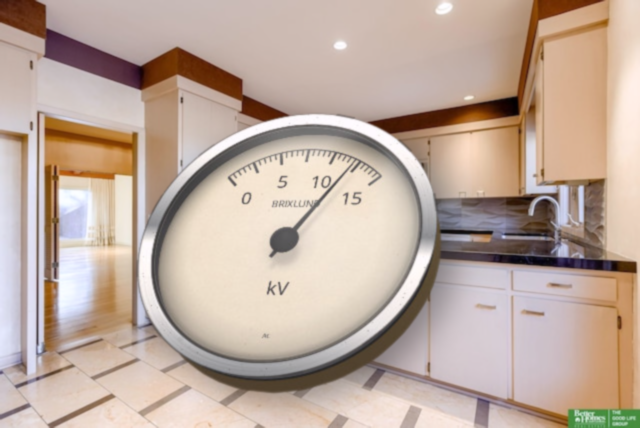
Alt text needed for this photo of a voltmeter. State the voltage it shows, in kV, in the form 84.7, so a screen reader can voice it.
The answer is 12.5
